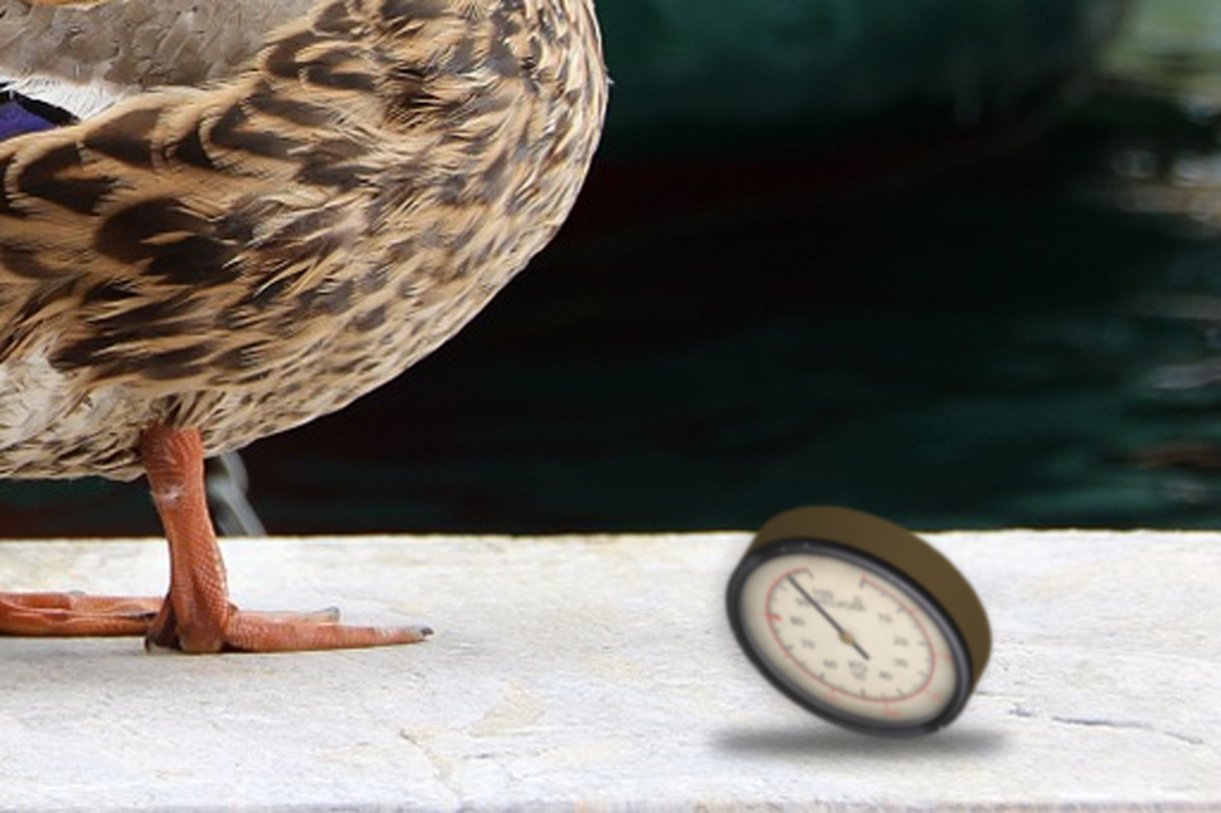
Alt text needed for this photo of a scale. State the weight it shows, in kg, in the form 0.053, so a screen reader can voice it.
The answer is 95
